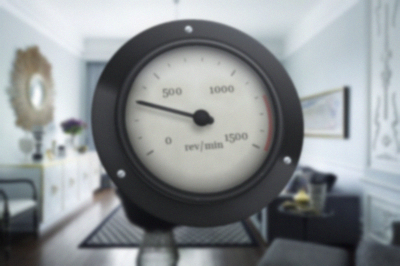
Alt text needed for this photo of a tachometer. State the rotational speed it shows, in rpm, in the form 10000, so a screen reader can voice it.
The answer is 300
